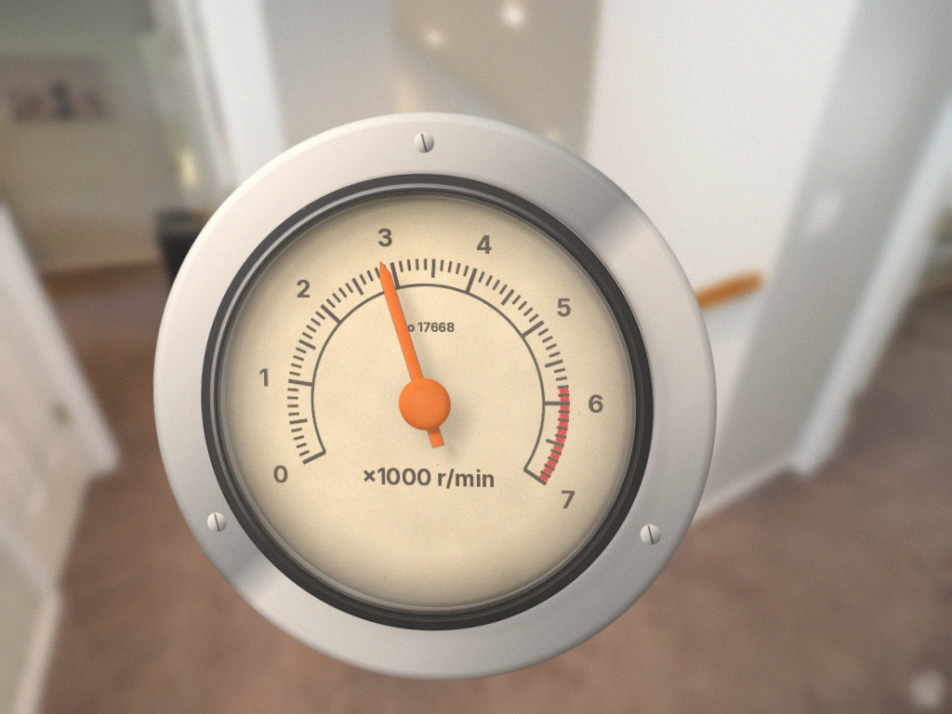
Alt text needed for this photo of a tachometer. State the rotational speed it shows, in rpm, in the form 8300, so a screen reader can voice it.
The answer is 2900
